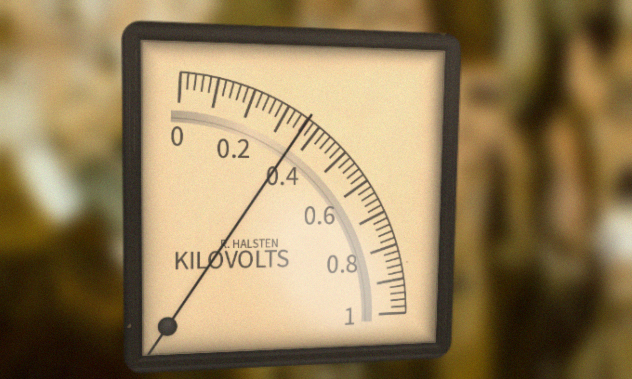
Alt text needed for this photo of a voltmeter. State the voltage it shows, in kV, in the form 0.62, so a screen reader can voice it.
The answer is 0.36
